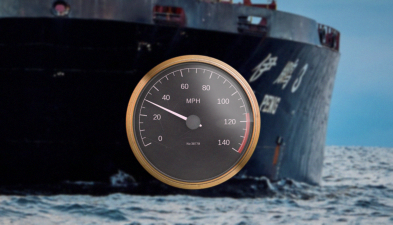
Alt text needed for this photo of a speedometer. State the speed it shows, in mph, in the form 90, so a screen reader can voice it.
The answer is 30
